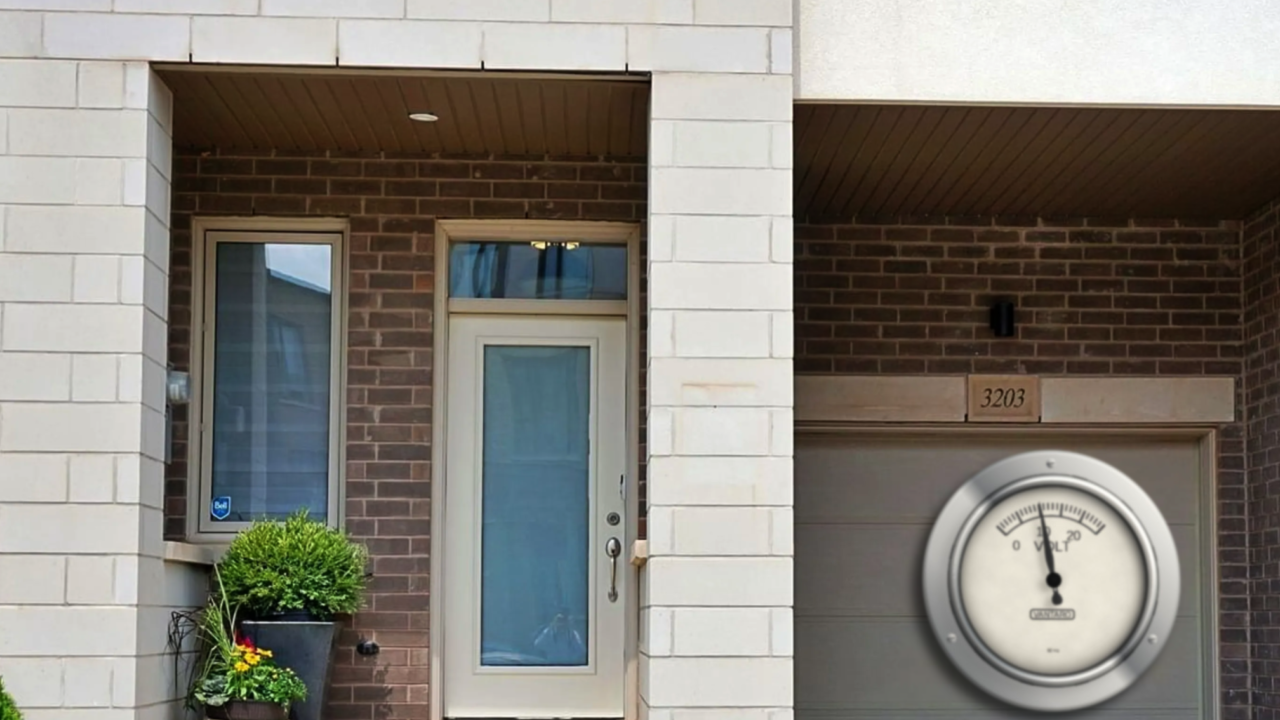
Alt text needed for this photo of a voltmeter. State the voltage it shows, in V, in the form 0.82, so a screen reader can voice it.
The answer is 10
